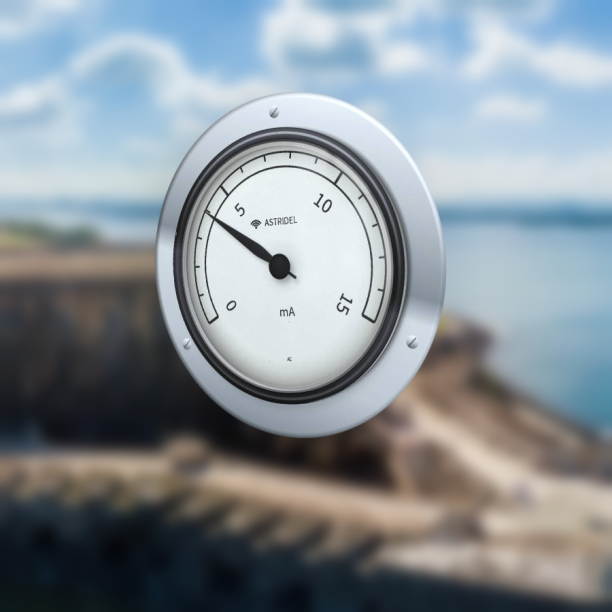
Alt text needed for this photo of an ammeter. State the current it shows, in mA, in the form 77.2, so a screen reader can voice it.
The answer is 4
